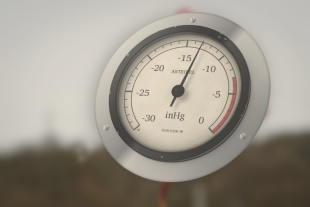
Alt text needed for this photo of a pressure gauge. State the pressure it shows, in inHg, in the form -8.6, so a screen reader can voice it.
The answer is -13
